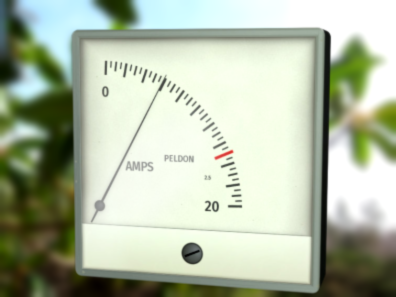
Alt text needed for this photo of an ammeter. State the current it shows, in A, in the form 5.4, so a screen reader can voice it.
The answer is 6
